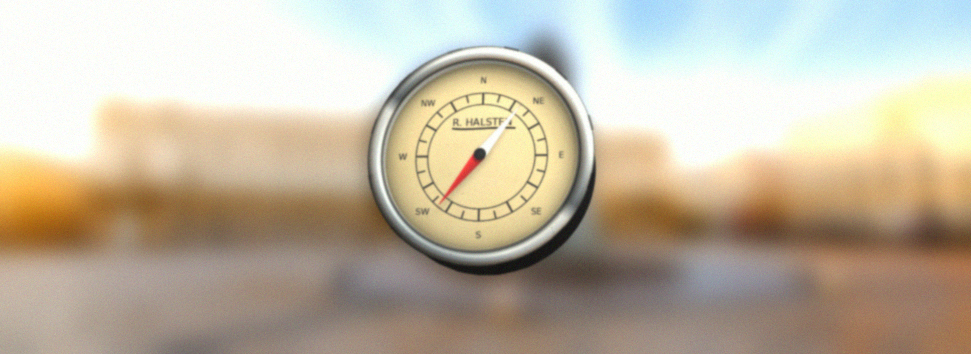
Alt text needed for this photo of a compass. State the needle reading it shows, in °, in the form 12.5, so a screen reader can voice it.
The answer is 217.5
